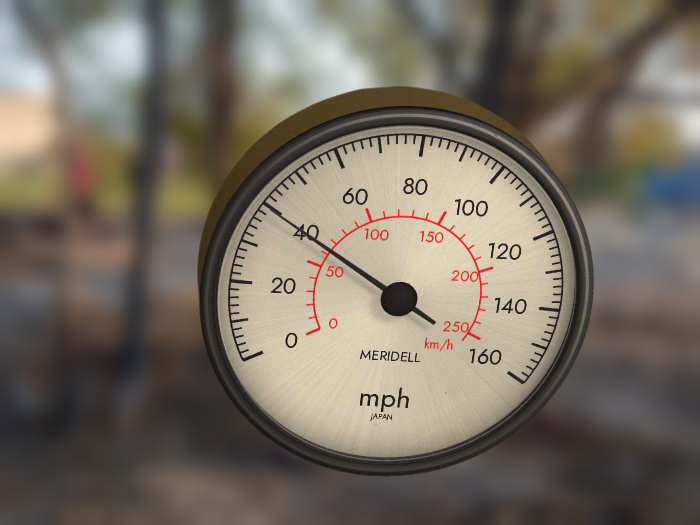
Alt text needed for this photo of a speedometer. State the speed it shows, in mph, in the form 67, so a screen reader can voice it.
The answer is 40
